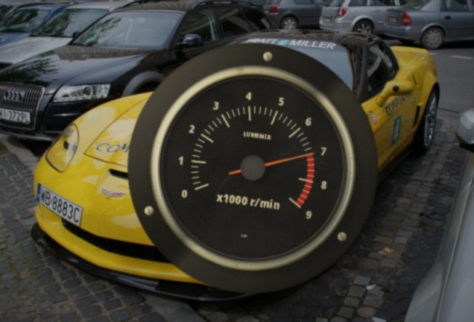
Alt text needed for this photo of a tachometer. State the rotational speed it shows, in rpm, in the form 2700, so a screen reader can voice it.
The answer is 7000
